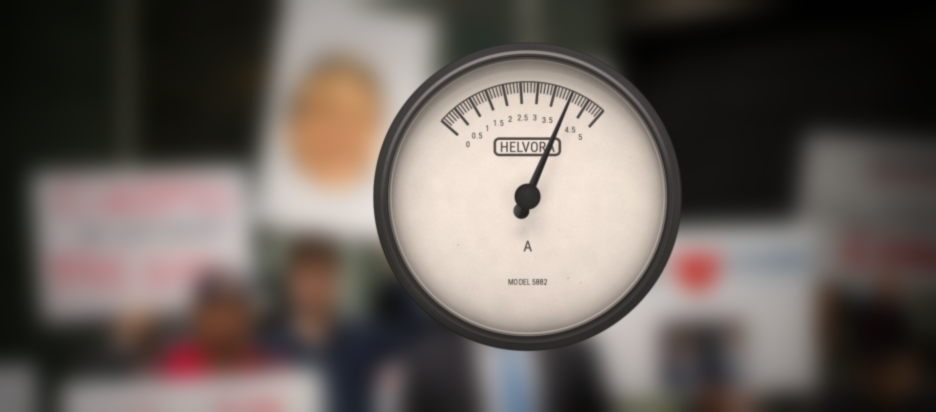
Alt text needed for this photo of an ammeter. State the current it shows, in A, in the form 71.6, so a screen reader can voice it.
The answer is 4
